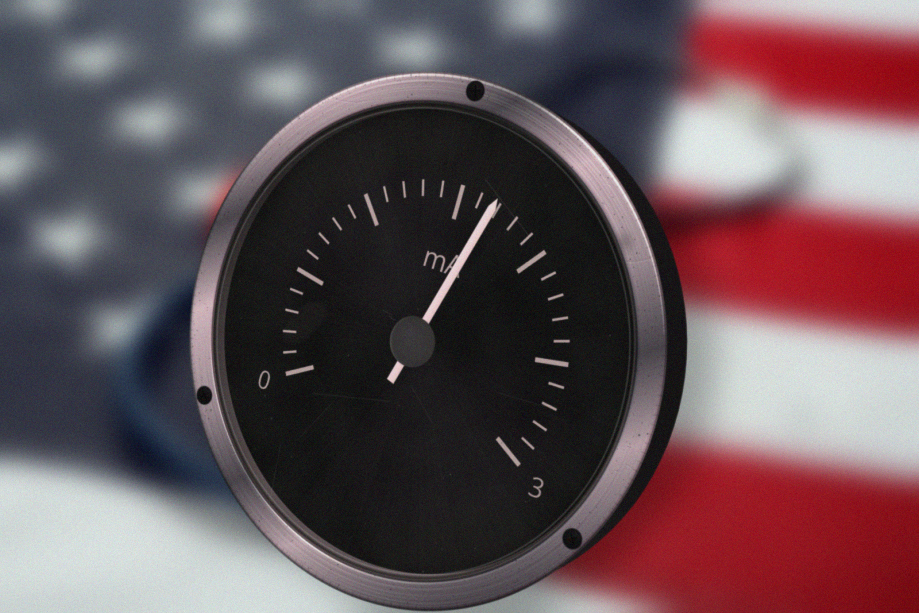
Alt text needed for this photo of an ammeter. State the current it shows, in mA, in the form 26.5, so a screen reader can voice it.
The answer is 1.7
